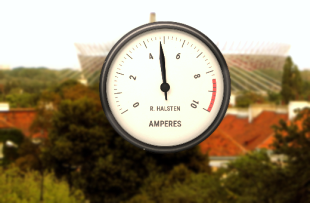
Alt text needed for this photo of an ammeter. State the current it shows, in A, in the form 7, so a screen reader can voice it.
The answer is 4.8
